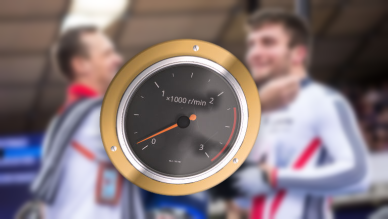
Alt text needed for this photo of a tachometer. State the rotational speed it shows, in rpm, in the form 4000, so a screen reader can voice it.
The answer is 125
